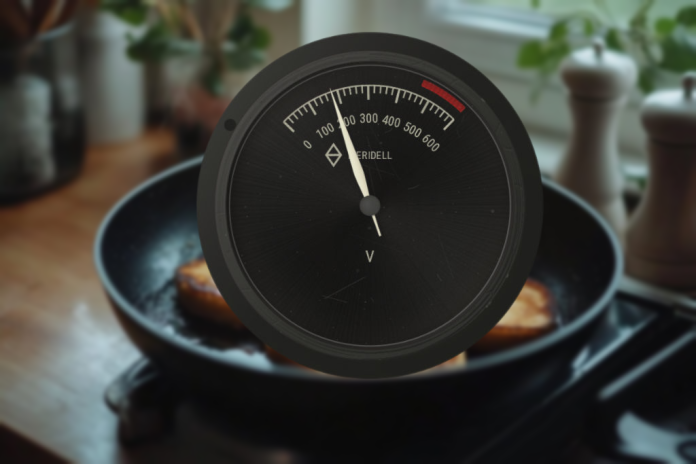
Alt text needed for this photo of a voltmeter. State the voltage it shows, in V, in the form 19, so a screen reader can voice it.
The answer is 180
